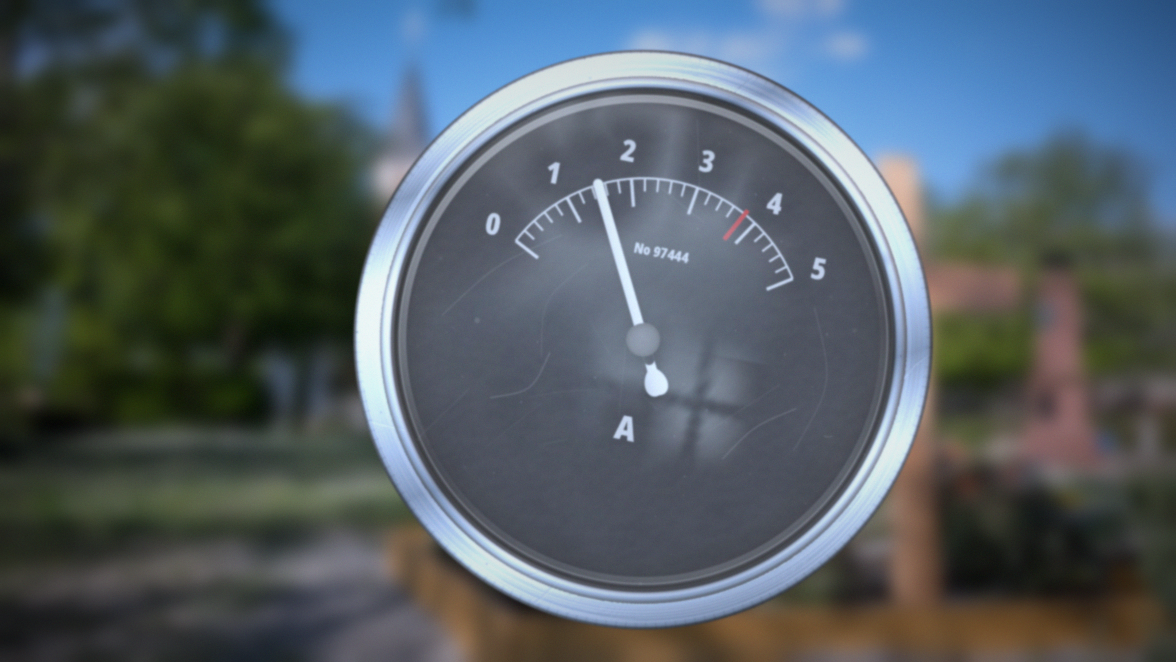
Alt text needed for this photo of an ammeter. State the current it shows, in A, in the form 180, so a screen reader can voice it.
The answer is 1.5
